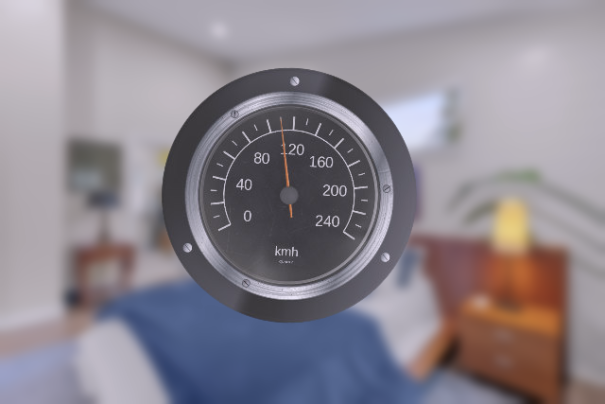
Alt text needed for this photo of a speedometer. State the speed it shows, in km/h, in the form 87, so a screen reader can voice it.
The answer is 110
